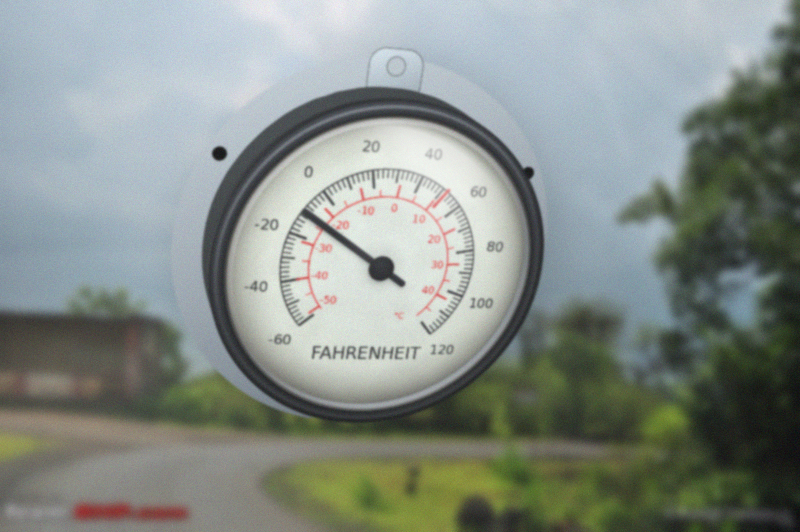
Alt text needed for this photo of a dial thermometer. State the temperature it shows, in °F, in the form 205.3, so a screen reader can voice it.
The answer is -10
